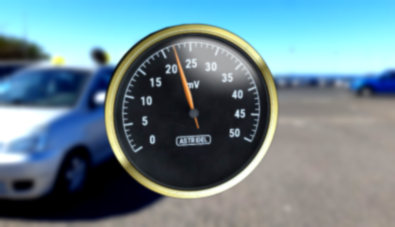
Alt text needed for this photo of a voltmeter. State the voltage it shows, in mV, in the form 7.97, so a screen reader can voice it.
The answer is 22
